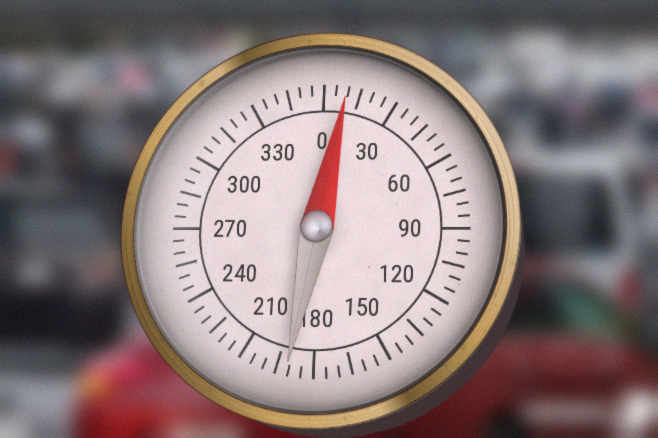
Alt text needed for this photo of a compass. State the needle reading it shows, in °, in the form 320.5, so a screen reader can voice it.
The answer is 10
